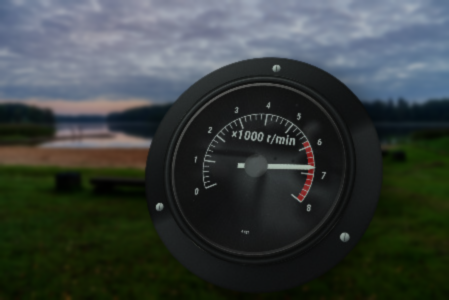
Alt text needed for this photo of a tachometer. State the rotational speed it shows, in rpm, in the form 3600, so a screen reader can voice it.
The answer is 6800
